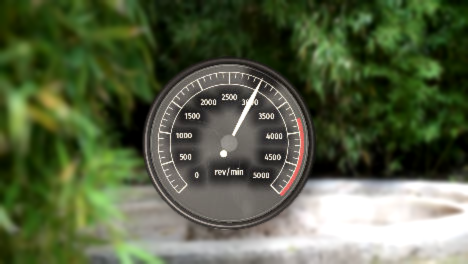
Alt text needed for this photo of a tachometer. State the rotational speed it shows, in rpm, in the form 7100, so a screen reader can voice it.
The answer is 3000
